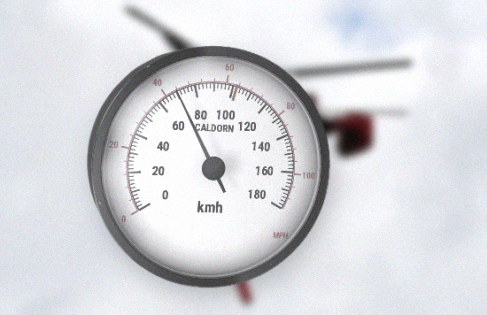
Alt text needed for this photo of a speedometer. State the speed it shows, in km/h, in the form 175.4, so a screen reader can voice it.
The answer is 70
